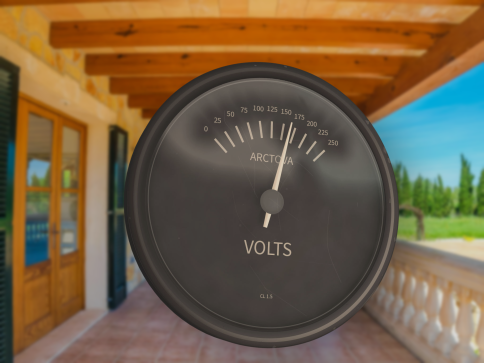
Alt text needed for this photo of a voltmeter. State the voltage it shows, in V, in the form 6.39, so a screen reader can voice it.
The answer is 162.5
